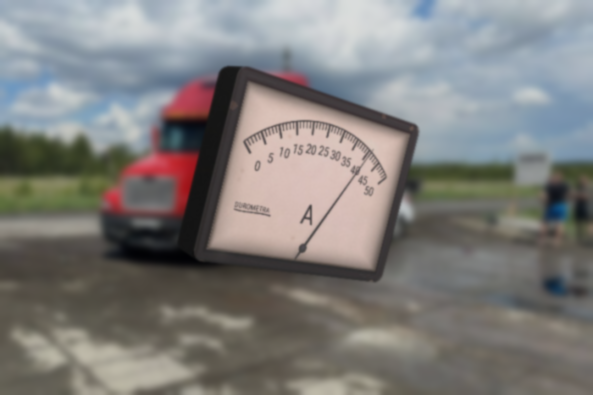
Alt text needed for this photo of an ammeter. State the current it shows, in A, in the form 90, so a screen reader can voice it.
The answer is 40
